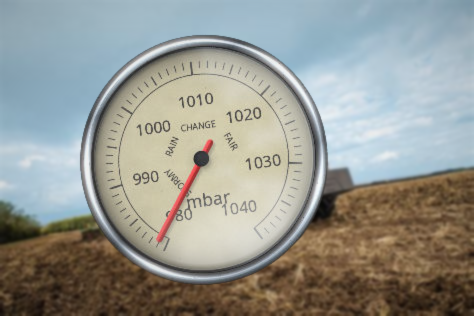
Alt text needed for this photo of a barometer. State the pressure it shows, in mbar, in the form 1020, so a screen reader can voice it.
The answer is 981
